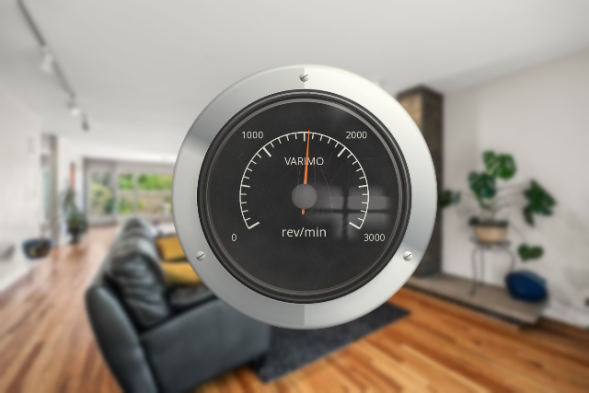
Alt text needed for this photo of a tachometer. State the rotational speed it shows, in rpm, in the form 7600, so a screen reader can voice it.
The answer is 1550
